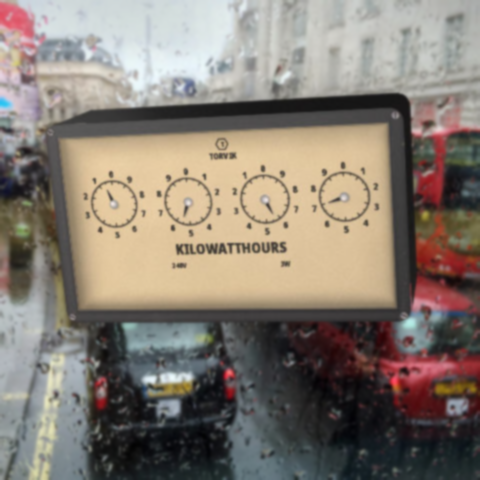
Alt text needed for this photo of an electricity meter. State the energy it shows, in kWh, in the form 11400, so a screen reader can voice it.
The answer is 557
